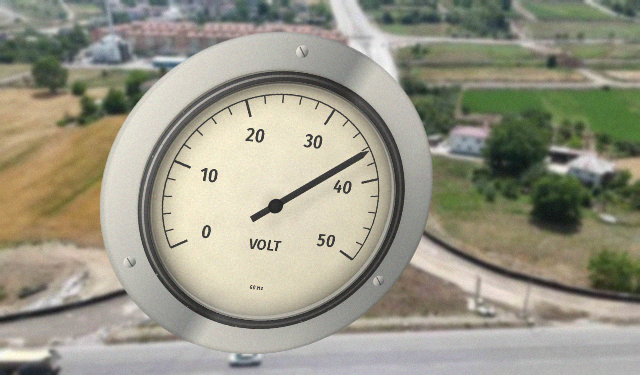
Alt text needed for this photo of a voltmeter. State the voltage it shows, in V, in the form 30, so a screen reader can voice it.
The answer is 36
